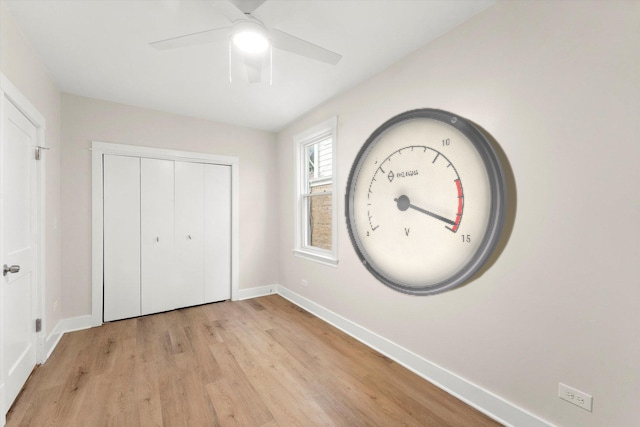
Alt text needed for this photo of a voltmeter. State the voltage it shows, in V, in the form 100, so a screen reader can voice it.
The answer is 14.5
